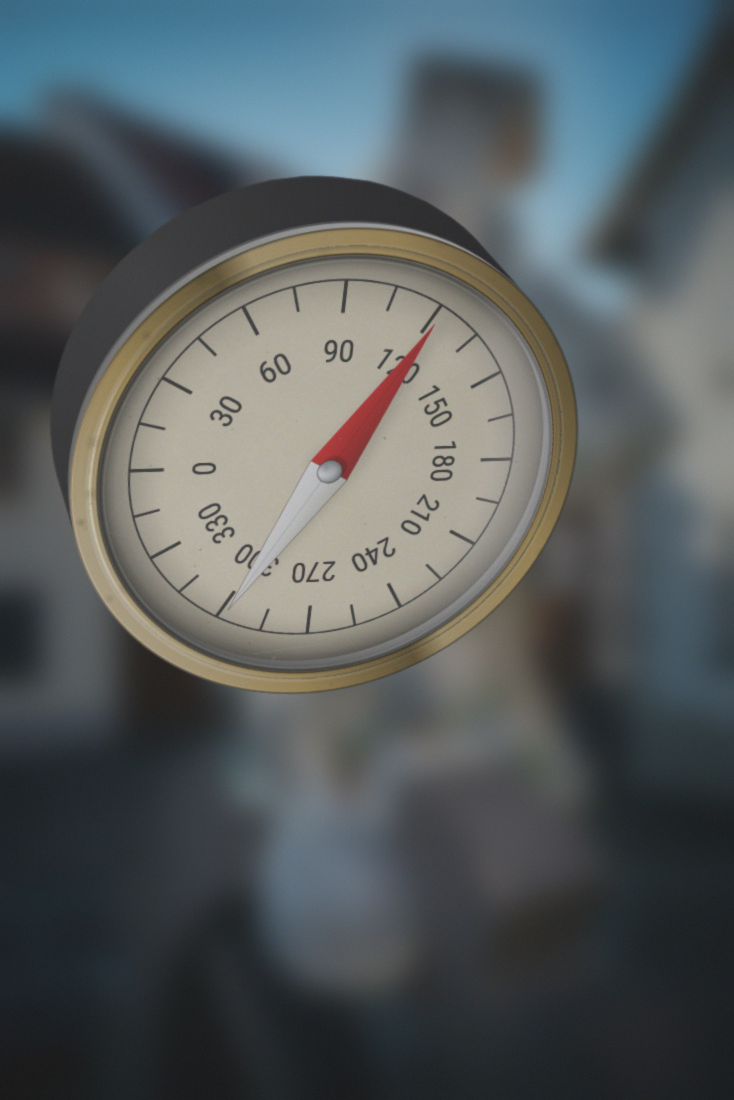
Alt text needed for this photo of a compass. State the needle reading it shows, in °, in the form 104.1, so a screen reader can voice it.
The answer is 120
